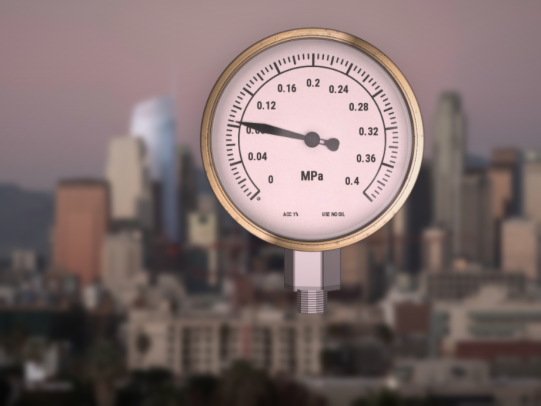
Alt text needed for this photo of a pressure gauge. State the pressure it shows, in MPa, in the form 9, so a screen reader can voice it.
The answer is 0.085
